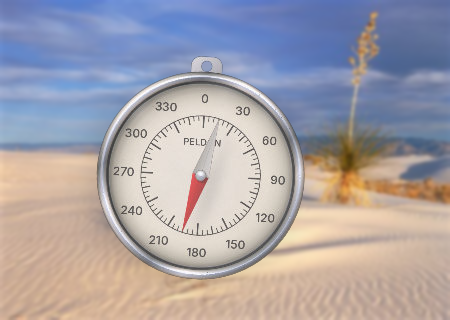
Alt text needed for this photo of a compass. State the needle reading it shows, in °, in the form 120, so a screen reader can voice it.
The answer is 195
